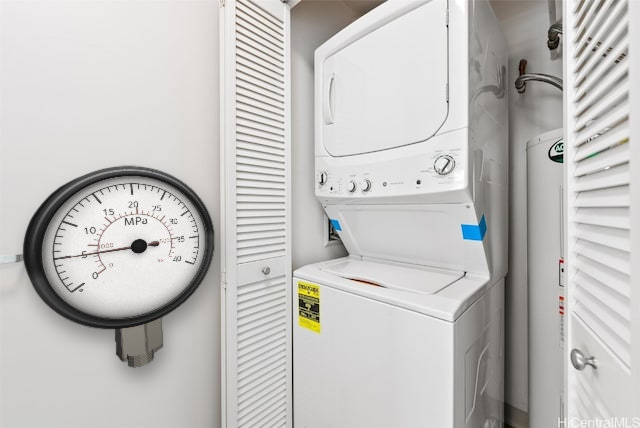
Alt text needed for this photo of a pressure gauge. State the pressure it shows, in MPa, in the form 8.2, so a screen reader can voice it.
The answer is 5
